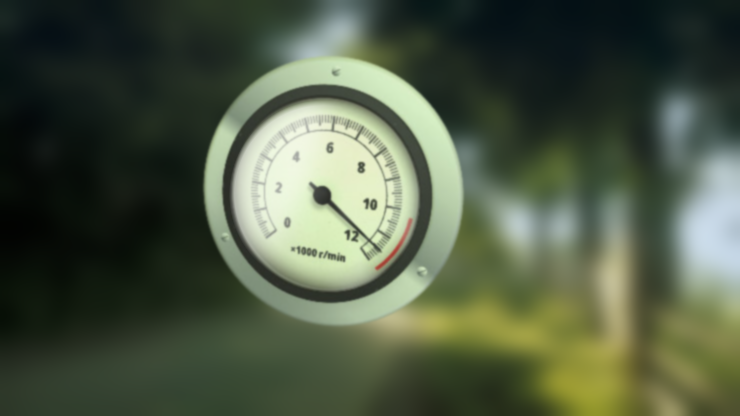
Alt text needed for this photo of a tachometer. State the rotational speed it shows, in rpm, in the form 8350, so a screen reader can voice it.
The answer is 11500
